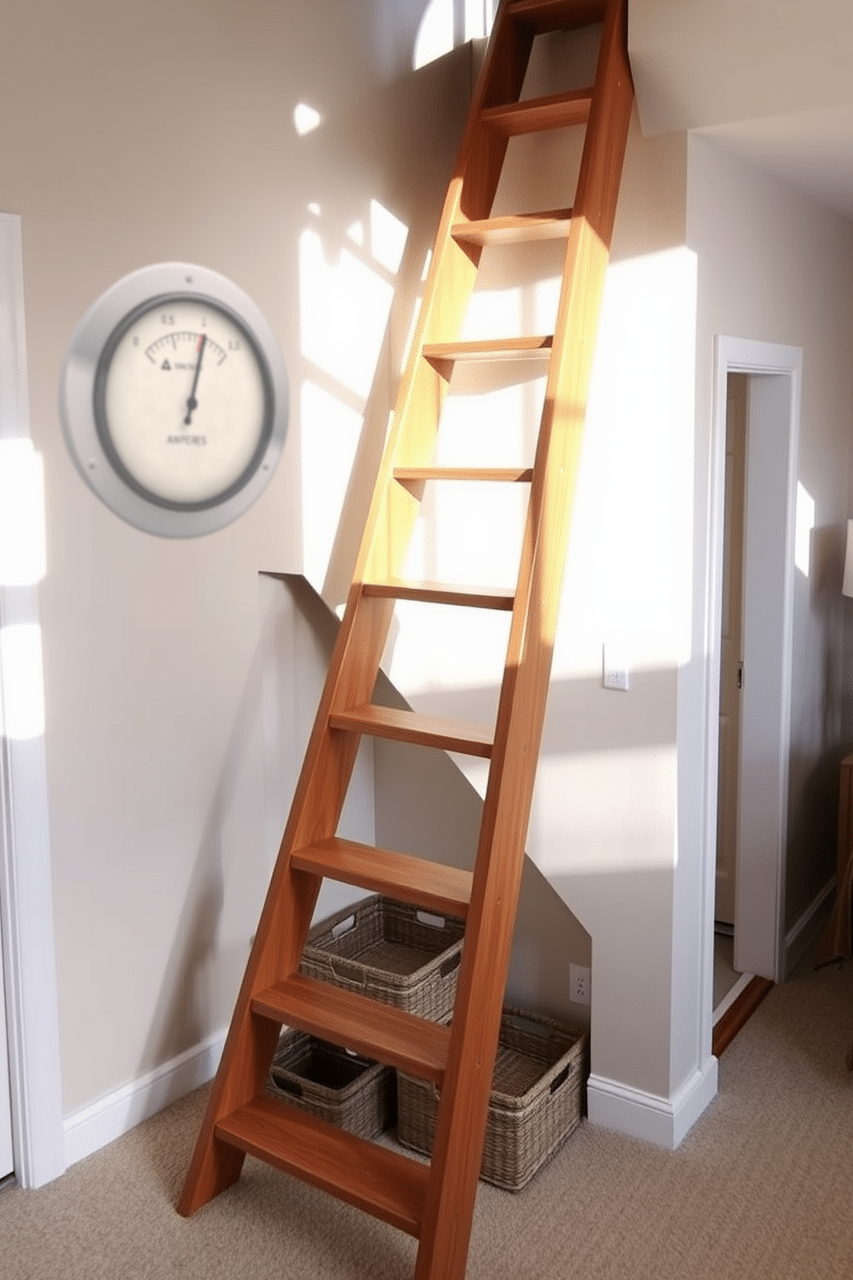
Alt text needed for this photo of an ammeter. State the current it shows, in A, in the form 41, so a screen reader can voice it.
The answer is 1
